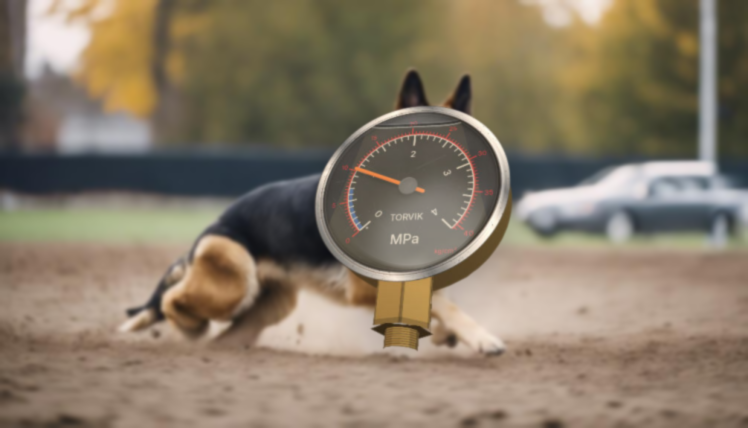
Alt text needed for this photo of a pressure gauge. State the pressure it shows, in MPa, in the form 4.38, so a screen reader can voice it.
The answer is 1
